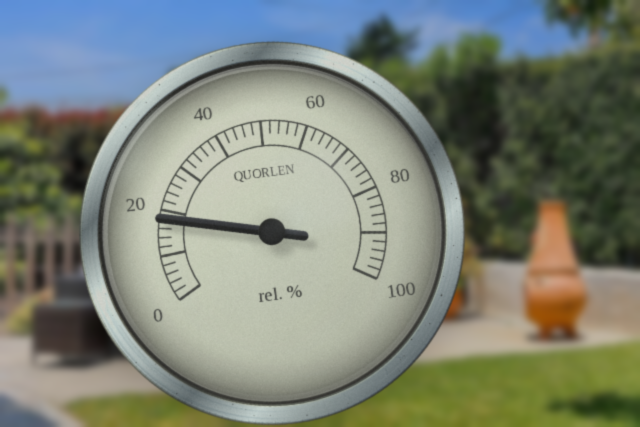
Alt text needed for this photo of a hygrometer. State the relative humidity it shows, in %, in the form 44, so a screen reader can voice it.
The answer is 18
